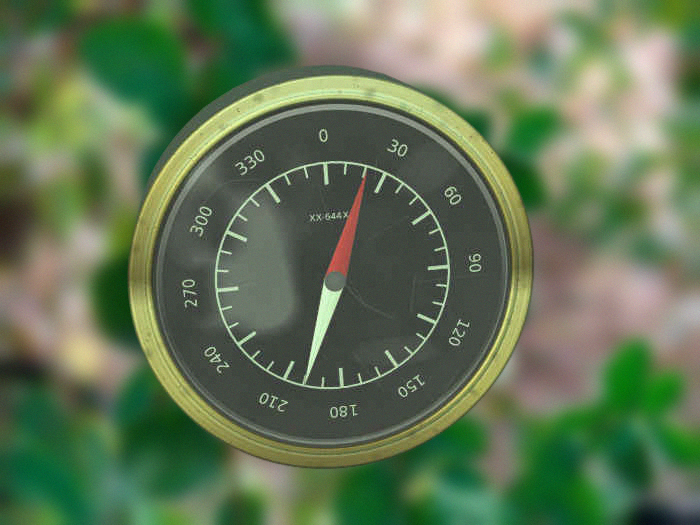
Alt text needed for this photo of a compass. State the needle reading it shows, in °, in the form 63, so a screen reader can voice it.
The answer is 20
